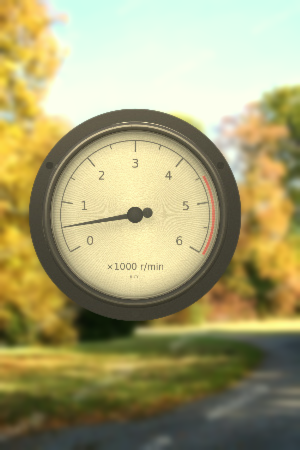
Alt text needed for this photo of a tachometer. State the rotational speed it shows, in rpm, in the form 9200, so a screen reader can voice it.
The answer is 500
